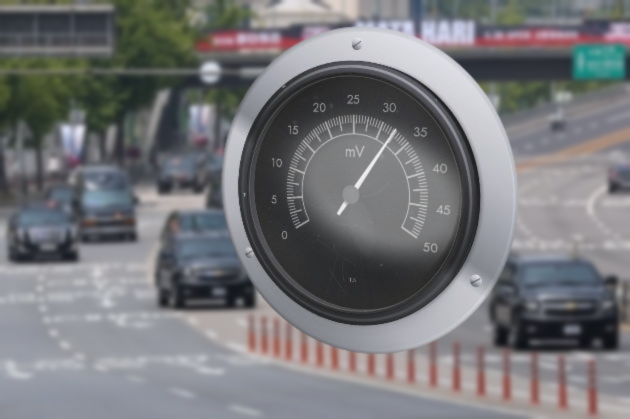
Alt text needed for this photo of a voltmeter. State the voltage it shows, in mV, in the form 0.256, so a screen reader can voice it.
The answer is 32.5
